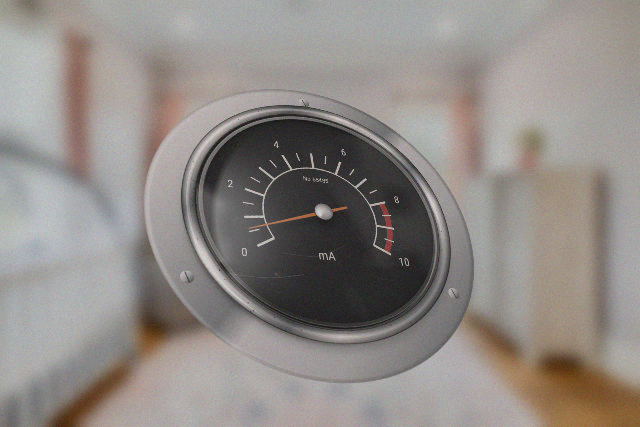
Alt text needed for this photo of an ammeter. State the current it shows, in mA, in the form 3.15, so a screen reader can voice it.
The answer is 0.5
